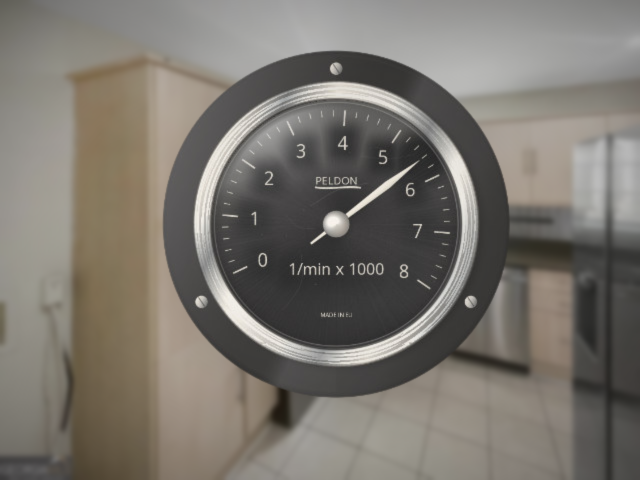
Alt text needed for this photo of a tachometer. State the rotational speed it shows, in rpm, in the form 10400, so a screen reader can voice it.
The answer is 5600
